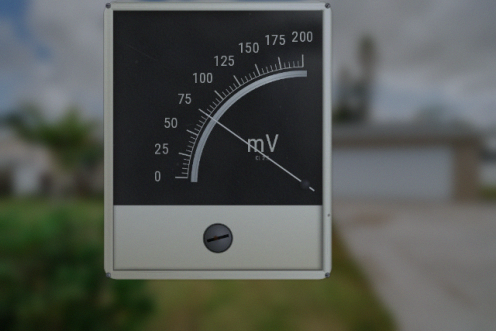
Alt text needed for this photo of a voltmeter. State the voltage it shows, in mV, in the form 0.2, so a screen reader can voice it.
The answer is 75
